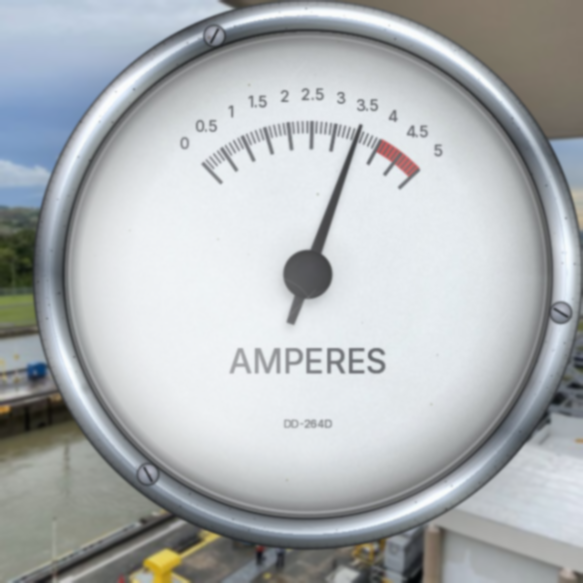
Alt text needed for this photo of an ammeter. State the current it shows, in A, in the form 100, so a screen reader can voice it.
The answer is 3.5
